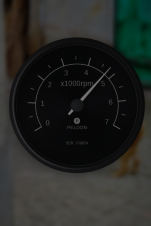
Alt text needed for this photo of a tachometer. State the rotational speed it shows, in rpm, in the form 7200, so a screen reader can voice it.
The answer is 4750
